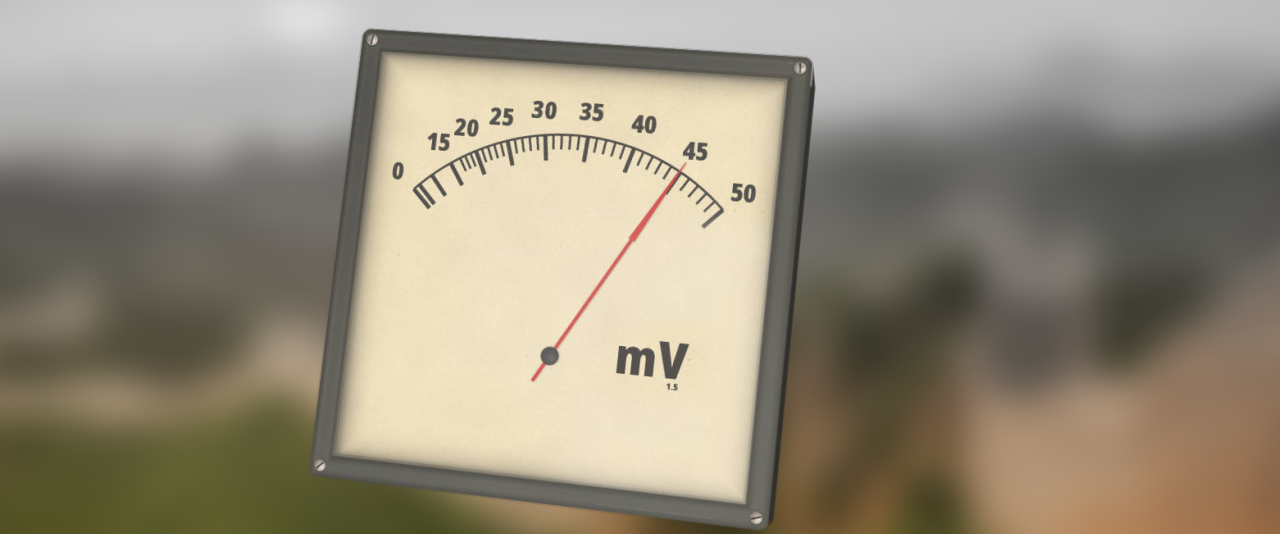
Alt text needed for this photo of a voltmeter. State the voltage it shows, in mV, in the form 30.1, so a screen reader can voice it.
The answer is 45
